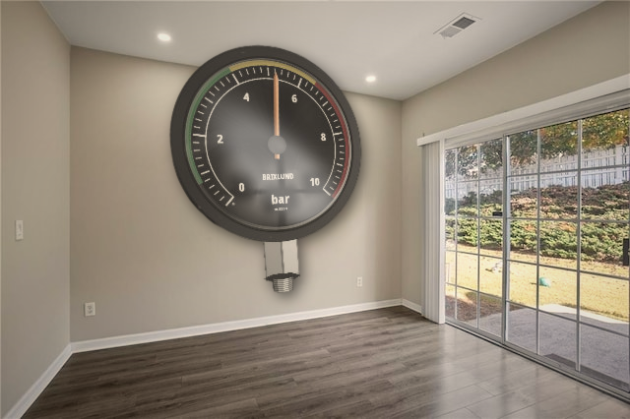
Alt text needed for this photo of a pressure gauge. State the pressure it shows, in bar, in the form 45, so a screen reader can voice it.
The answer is 5.2
